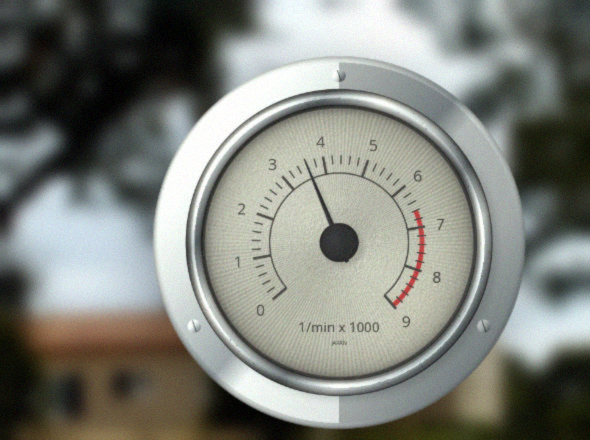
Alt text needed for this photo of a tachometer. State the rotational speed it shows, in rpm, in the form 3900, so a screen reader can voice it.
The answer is 3600
